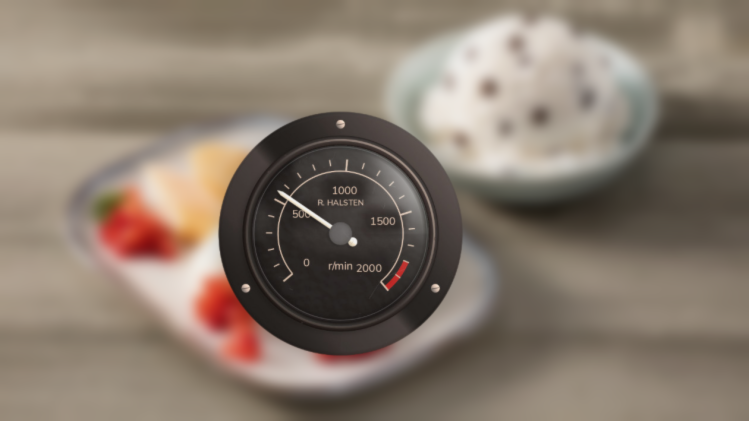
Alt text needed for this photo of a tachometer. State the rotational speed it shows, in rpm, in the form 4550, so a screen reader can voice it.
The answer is 550
